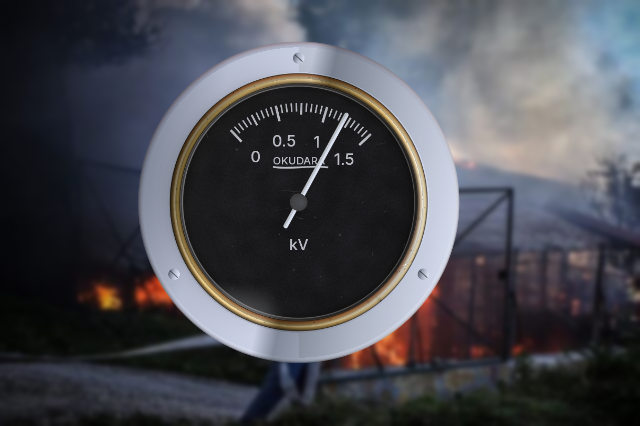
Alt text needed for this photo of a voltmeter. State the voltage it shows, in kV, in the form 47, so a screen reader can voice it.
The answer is 1.2
